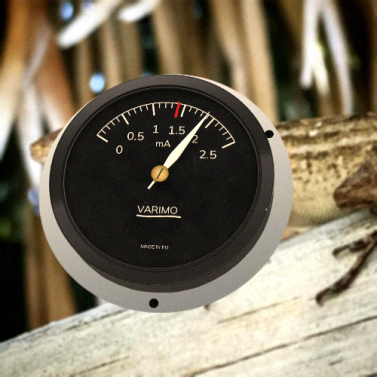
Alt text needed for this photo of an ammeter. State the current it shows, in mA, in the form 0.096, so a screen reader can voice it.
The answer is 1.9
